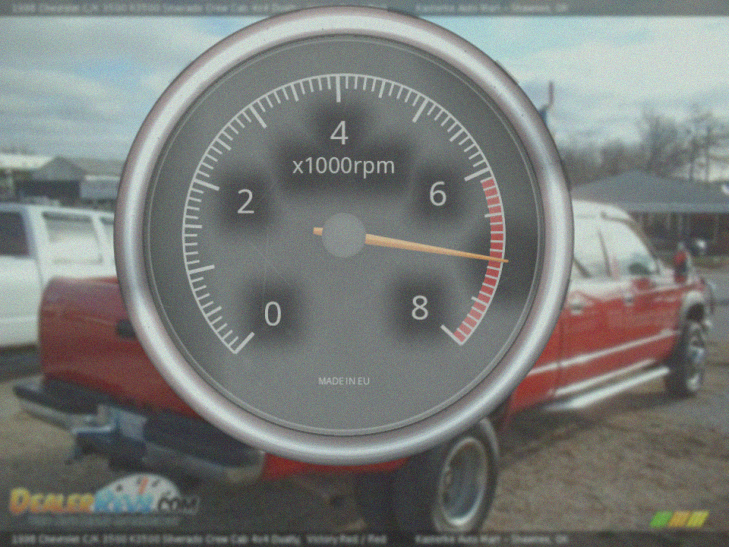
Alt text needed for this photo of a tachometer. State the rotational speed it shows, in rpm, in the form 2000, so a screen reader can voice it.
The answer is 7000
